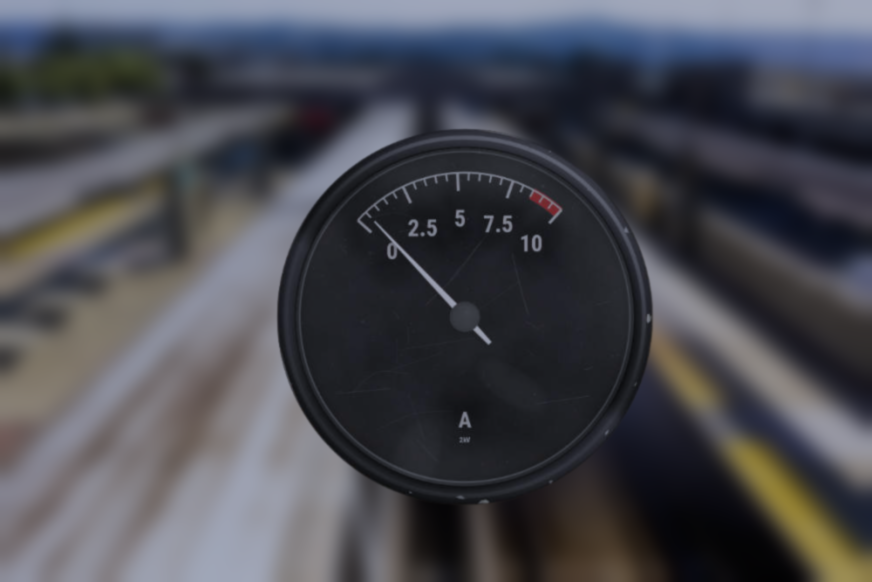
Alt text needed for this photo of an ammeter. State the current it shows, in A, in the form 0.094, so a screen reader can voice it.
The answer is 0.5
